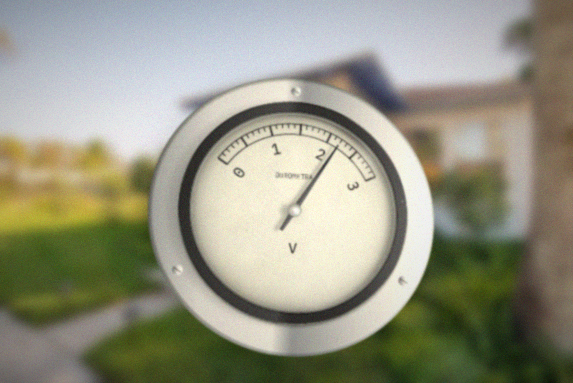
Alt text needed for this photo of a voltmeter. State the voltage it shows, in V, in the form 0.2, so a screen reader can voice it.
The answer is 2.2
